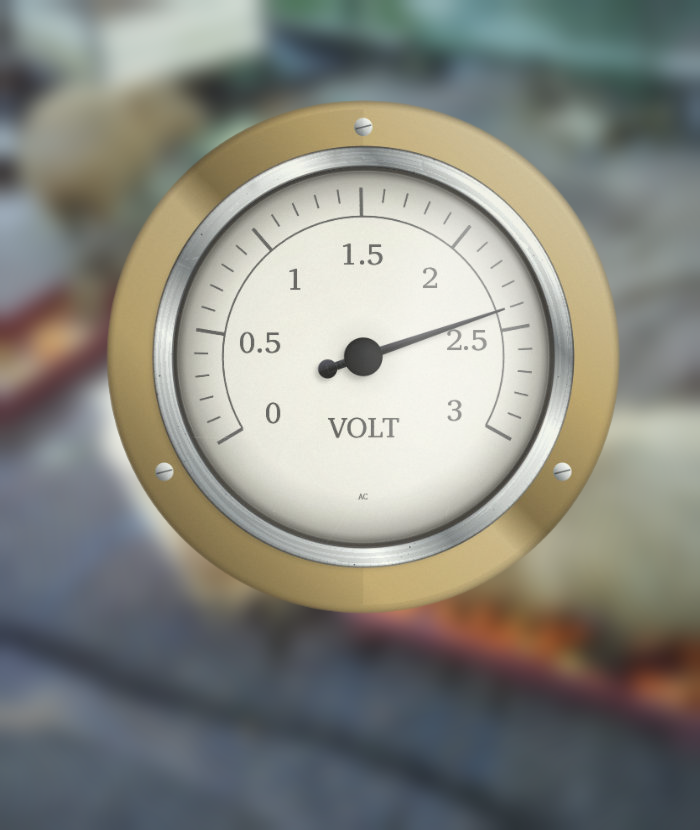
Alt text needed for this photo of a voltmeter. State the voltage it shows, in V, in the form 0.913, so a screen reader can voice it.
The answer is 2.4
